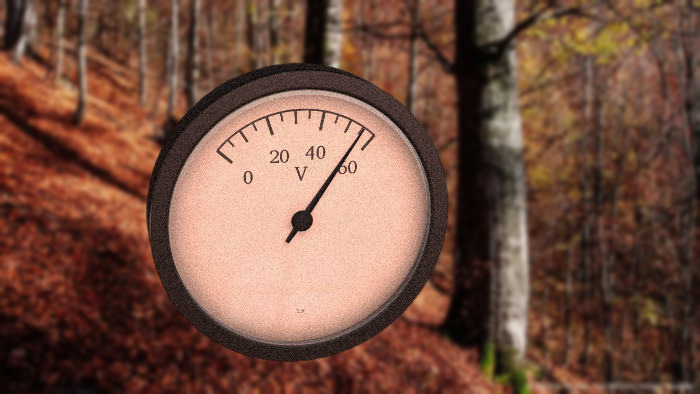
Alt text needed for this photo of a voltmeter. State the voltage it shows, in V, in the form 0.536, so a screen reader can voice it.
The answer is 55
